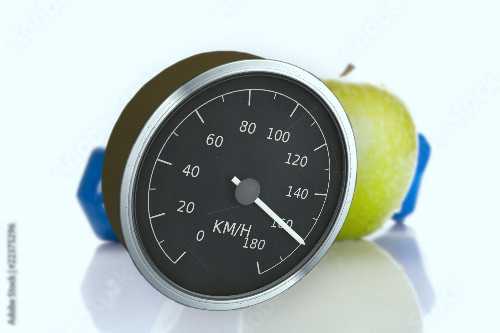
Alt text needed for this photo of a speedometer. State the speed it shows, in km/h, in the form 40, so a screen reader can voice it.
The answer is 160
